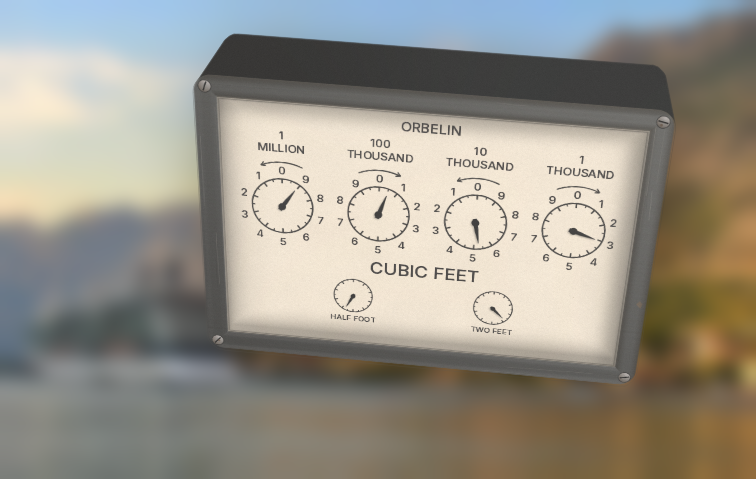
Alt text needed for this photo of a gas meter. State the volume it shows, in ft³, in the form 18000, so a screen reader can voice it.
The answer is 905300
